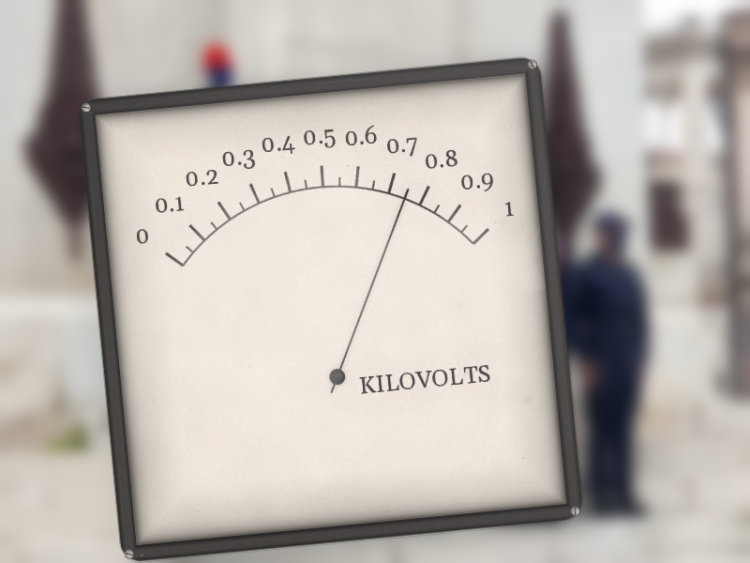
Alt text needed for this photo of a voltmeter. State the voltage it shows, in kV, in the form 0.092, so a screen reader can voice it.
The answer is 0.75
